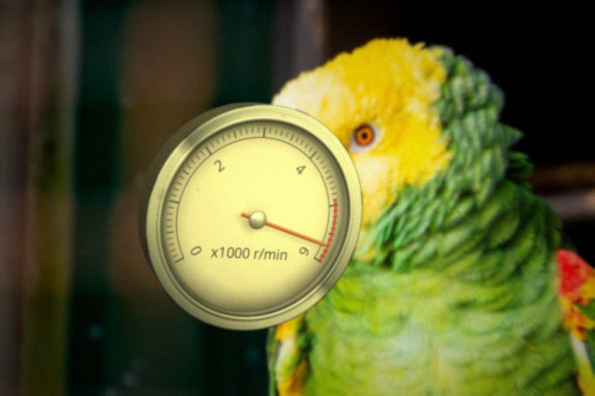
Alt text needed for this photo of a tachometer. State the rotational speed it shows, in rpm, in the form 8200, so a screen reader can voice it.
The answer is 5700
